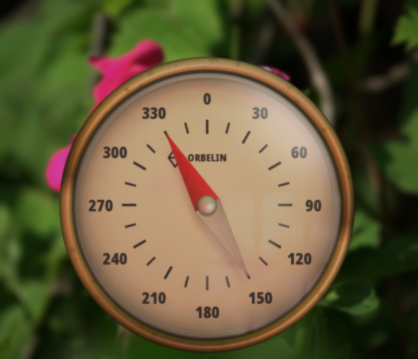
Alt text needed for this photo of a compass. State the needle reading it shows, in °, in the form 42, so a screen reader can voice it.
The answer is 330
